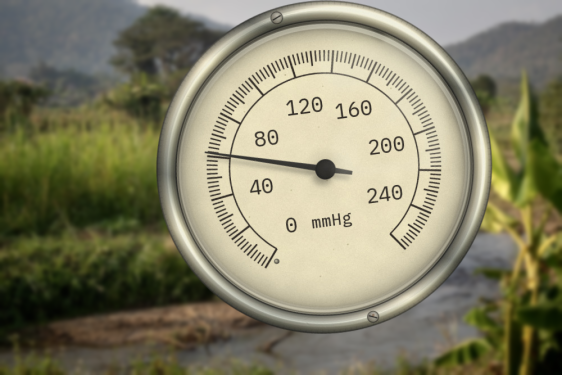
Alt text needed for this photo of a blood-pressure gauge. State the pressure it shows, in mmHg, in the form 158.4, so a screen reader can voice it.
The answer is 62
